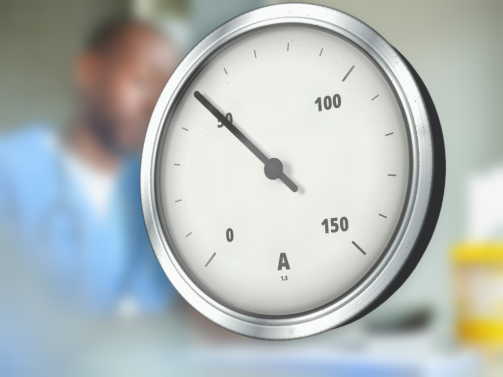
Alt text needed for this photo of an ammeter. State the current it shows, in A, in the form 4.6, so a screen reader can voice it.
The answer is 50
